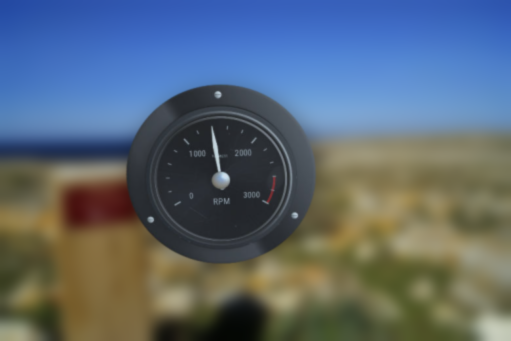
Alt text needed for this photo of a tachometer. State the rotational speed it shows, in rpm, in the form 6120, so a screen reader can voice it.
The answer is 1400
